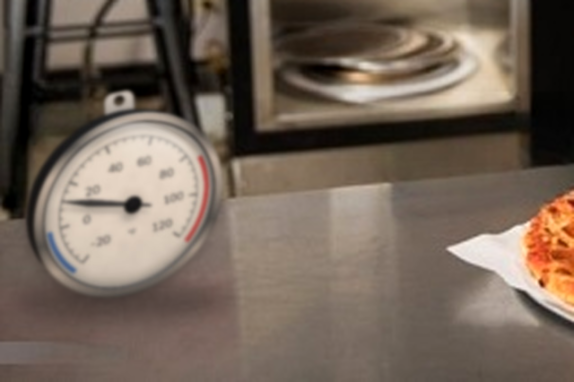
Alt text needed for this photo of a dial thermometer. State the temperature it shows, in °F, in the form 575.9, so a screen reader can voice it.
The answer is 12
